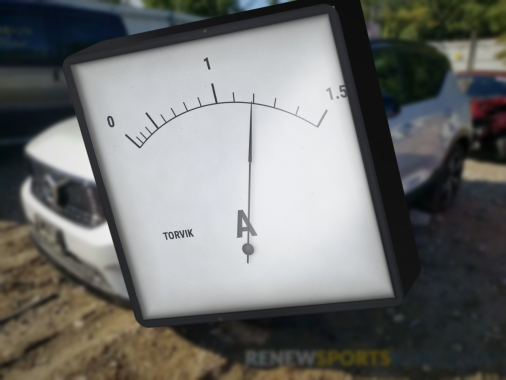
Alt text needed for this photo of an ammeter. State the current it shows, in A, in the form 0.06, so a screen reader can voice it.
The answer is 1.2
